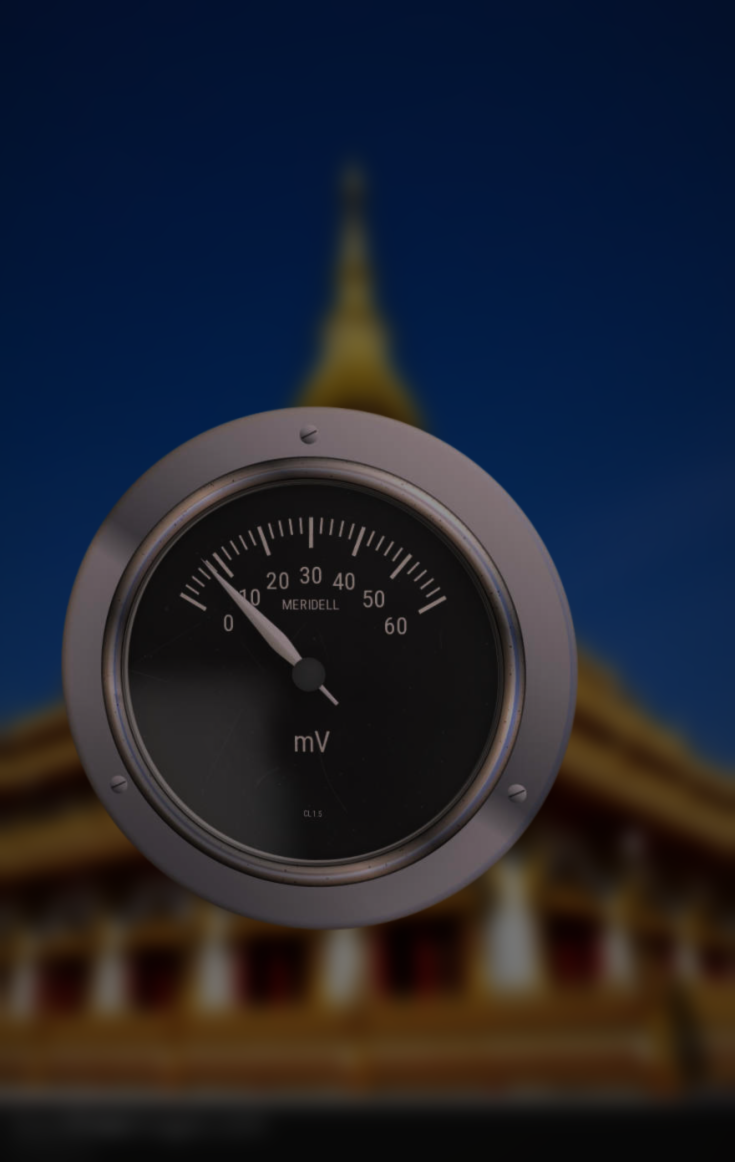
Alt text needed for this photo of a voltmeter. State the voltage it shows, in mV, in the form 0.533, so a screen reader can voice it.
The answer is 8
